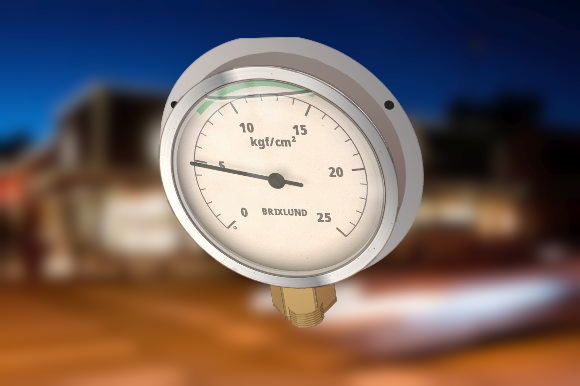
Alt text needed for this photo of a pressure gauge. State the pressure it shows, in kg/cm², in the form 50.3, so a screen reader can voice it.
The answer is 5
